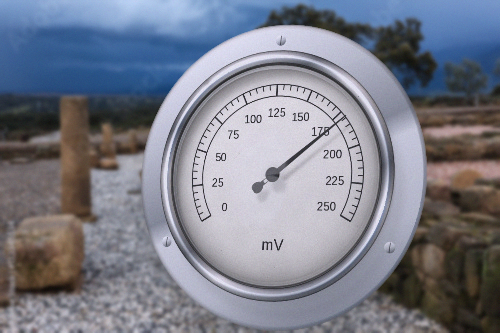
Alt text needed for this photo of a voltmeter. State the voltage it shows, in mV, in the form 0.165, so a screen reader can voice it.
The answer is 180
